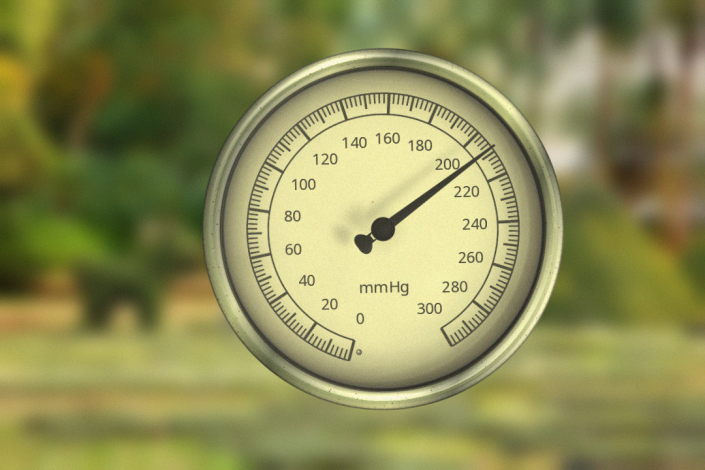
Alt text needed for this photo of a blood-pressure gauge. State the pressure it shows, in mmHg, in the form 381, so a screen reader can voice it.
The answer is 208
